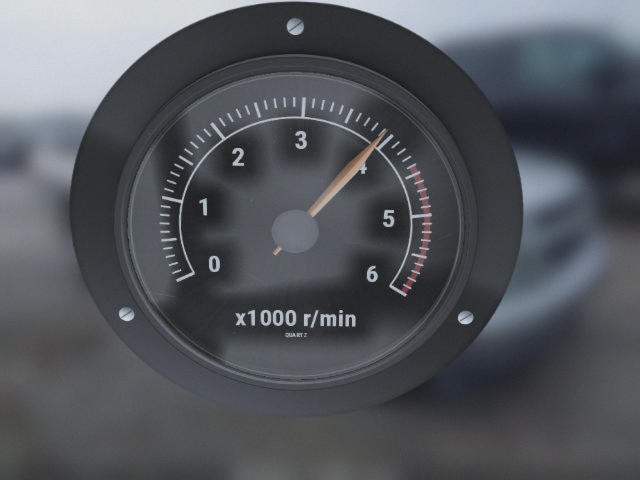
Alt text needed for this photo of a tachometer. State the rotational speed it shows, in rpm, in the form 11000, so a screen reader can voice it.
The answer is 3900
